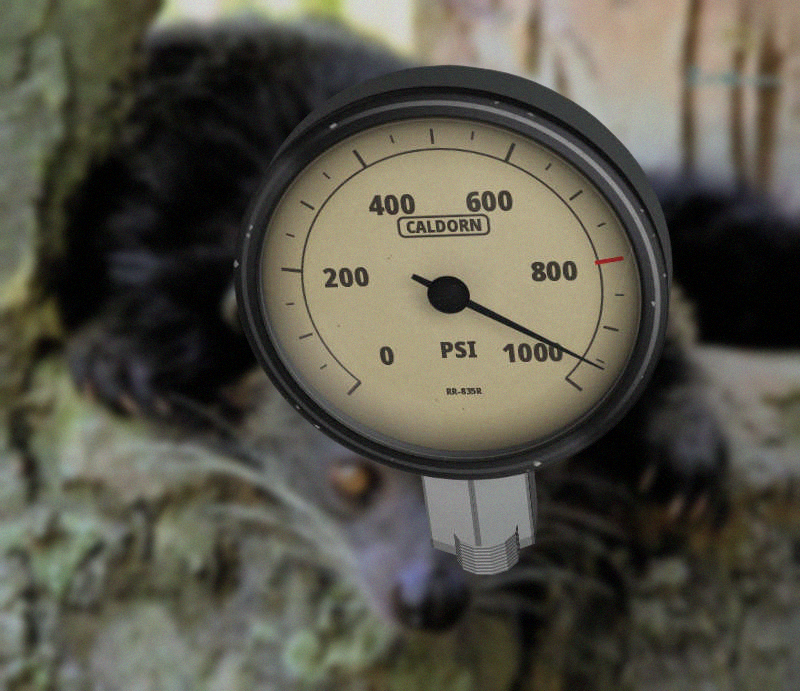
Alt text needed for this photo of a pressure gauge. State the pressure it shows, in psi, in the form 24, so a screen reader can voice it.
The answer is 950
